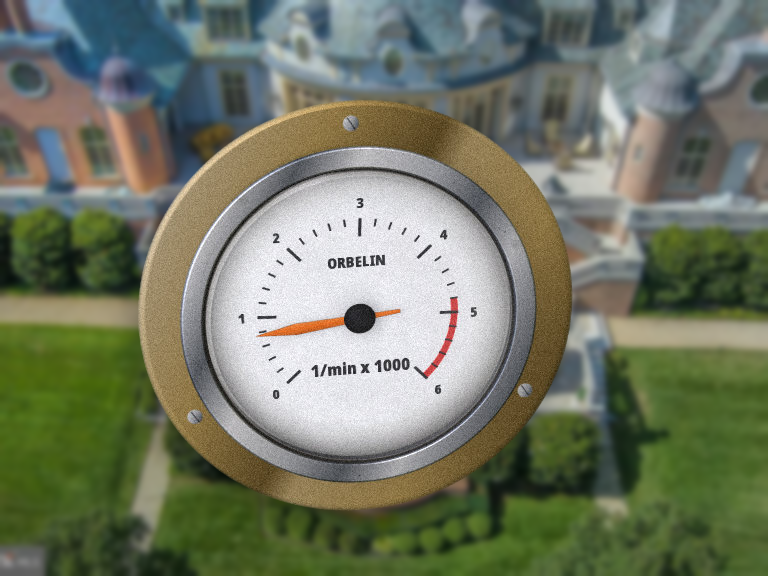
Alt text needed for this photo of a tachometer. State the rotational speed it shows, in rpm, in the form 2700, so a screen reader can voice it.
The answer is 800
